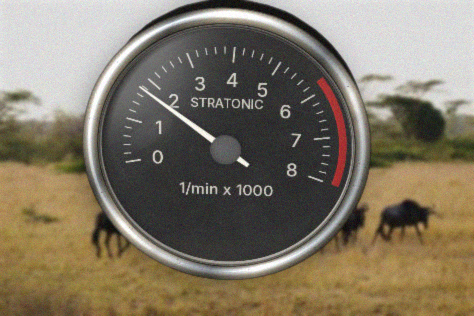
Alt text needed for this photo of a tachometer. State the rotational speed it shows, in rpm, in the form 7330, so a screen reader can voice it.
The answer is 1800
